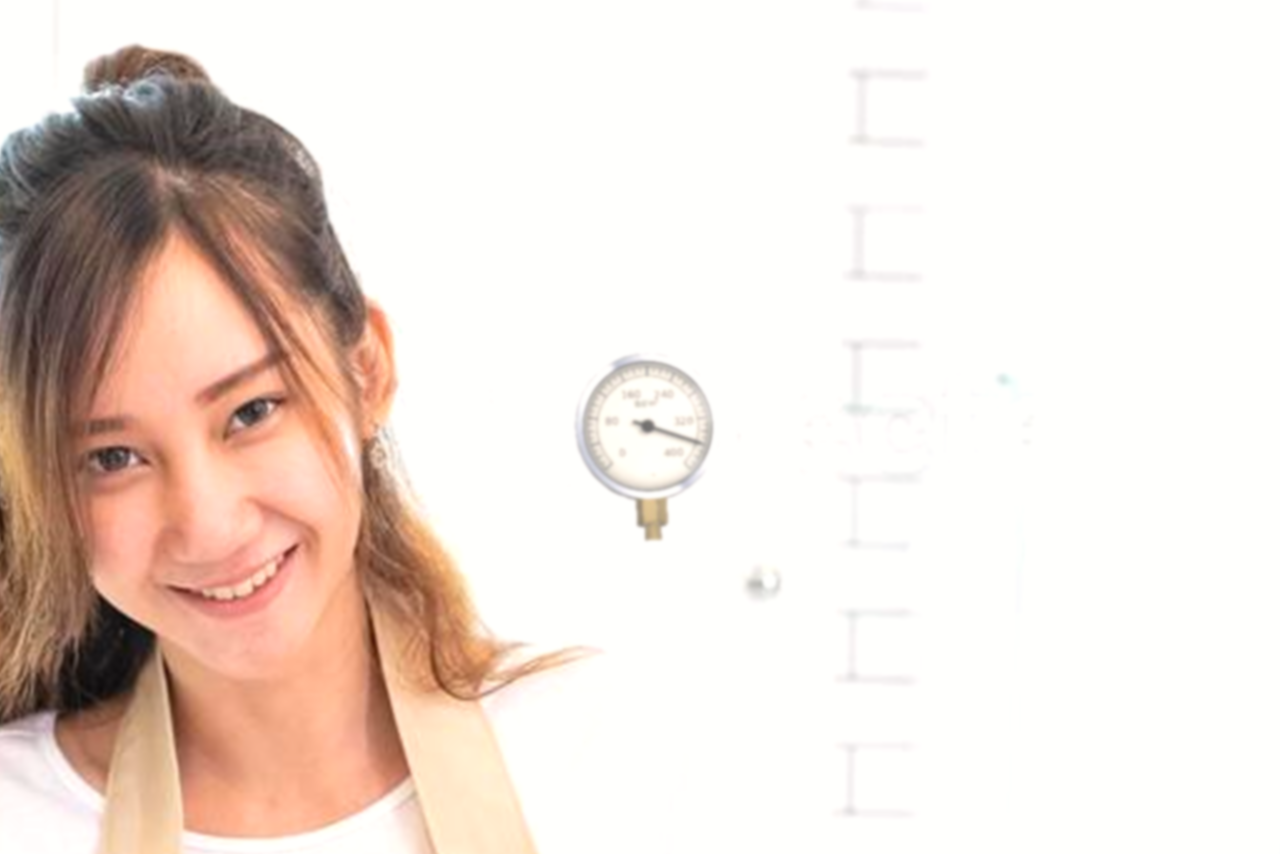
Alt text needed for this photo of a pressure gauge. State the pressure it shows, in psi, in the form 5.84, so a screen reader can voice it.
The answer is 360
